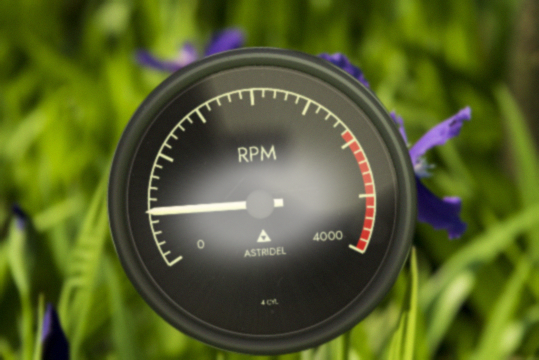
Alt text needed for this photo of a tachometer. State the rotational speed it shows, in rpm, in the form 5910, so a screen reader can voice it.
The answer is 500
